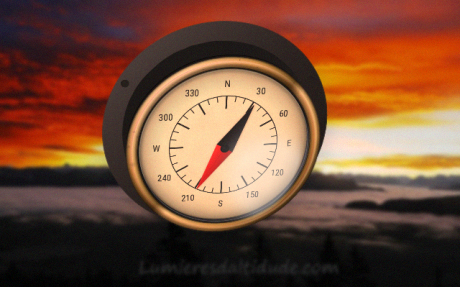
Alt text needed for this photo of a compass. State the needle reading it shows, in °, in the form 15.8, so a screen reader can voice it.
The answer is 210
